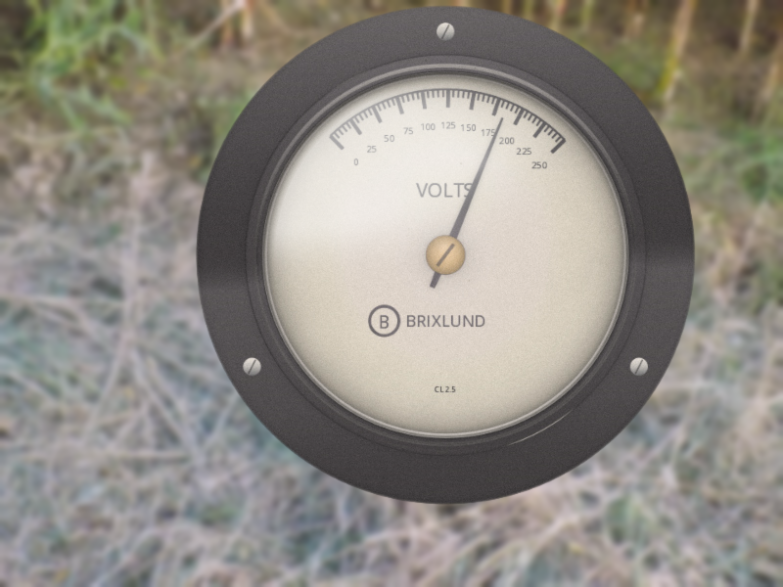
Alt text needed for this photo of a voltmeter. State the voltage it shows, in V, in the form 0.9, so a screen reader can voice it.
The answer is 185
